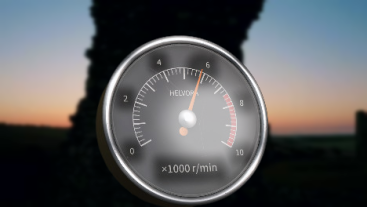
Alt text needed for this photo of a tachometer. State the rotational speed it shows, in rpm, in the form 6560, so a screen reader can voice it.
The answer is 5800
